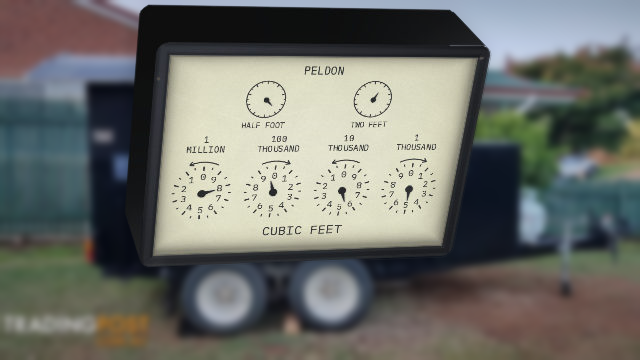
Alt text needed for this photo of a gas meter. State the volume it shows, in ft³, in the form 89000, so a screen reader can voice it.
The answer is 795500
